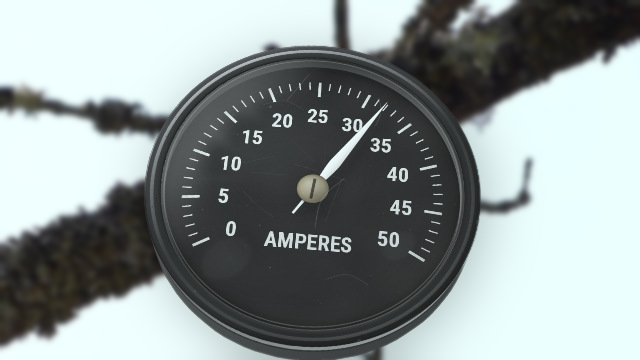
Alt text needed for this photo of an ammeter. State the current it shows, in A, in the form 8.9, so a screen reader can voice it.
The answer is 32
